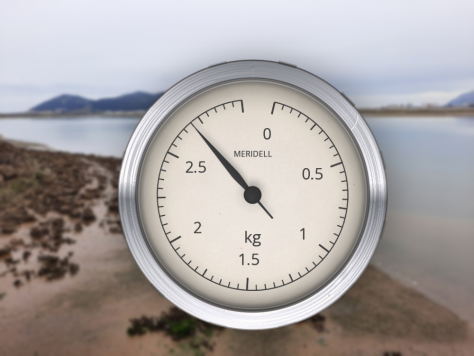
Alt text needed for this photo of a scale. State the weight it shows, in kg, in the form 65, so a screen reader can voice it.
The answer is 2.7
